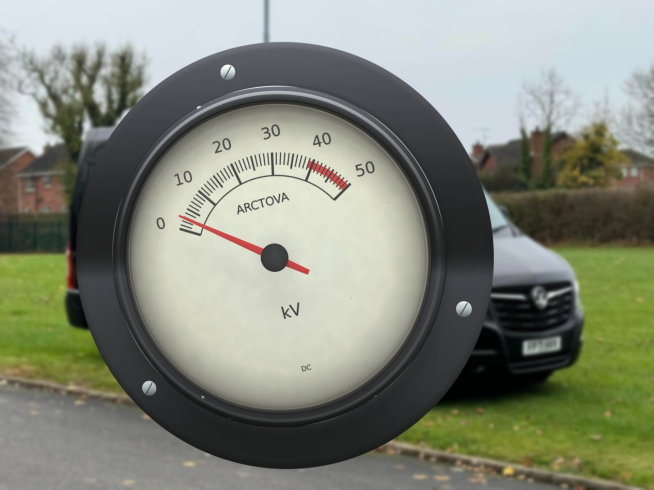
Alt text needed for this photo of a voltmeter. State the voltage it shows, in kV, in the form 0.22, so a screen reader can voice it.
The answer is 3
